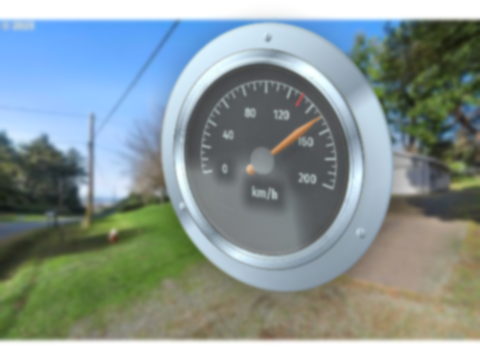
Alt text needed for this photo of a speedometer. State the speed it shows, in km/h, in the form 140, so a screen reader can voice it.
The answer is 150
